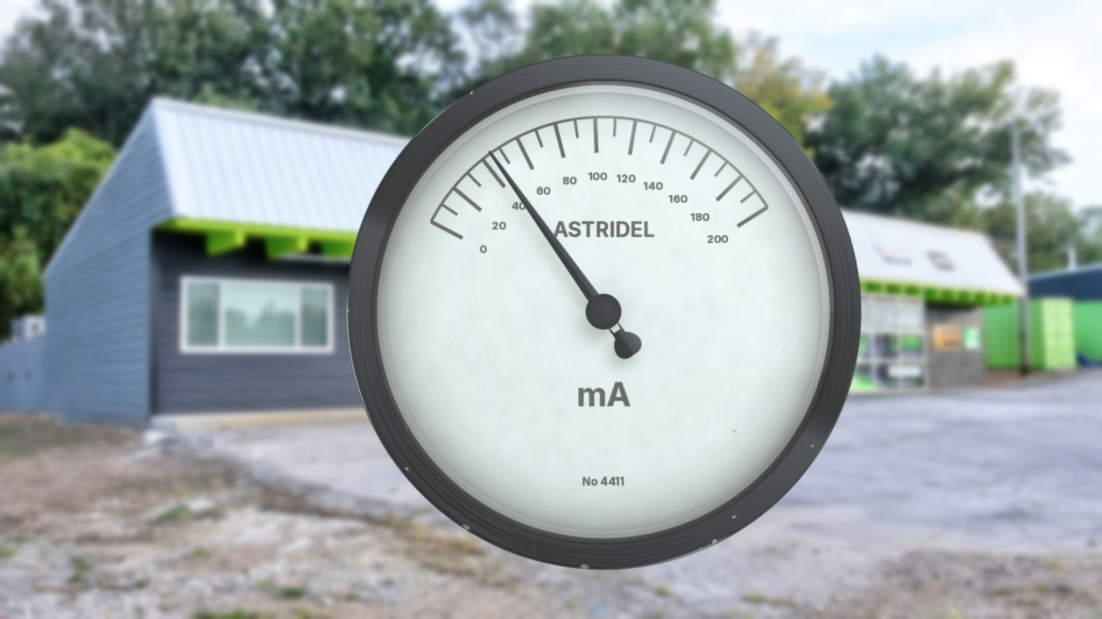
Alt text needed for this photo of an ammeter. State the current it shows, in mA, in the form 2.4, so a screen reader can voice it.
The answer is 45
